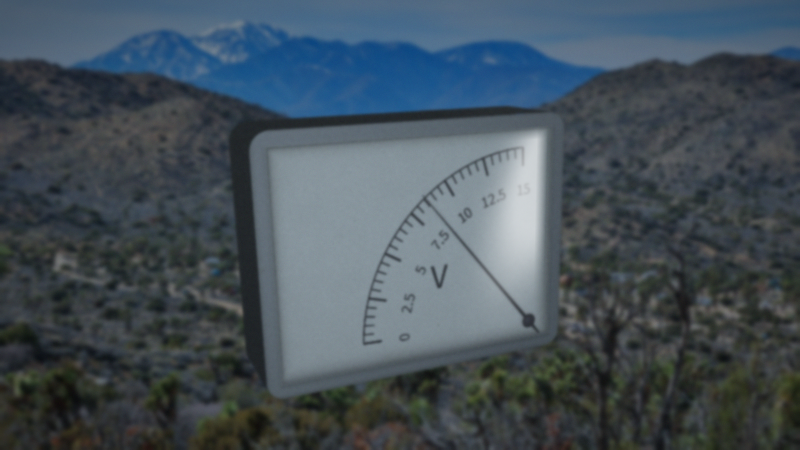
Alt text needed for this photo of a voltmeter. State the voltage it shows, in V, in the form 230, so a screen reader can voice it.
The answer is 8.5
